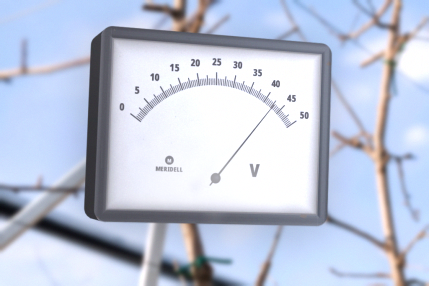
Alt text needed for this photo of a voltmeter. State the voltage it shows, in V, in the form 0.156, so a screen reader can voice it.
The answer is 42.5
